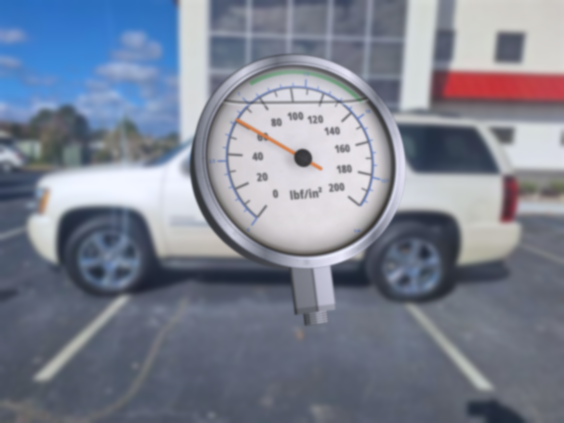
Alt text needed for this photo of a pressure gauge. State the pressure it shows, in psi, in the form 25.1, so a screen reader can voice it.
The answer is 60
